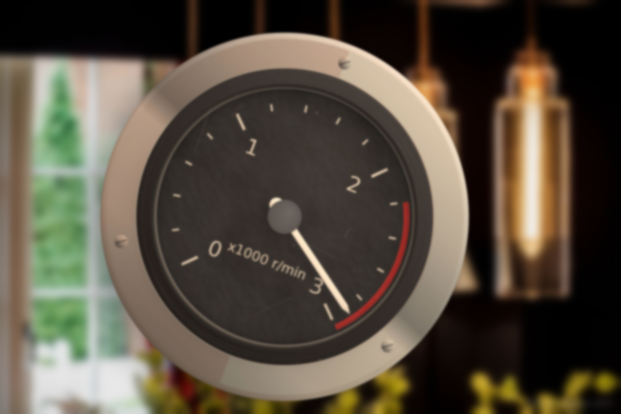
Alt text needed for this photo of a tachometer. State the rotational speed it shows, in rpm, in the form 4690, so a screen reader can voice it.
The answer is 2900
